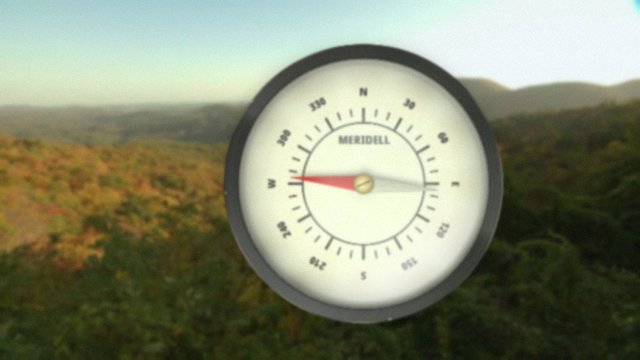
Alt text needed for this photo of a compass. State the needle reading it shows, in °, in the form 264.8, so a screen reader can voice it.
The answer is 275
